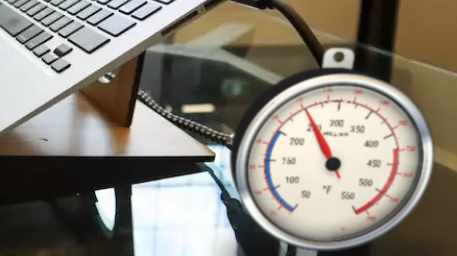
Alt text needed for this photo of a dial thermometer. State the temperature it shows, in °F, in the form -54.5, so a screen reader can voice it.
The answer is 250
